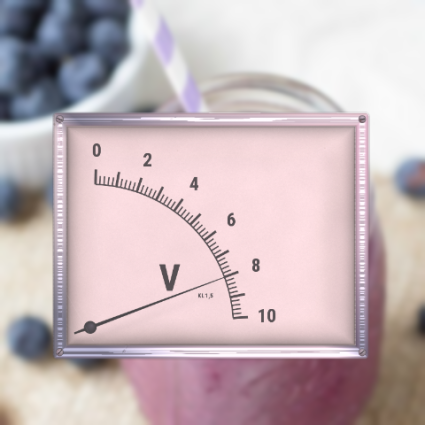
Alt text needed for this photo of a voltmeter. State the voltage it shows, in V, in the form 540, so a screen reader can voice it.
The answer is 8
